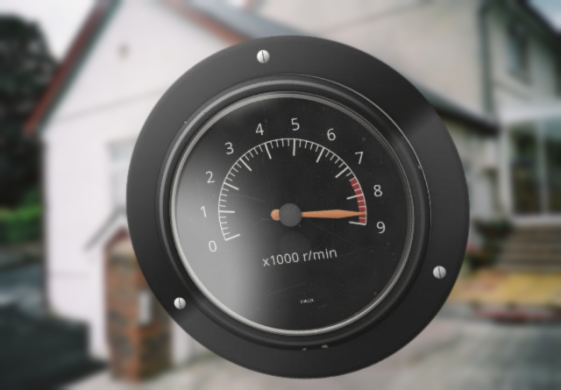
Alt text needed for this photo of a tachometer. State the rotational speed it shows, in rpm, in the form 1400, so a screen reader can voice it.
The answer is 8600
